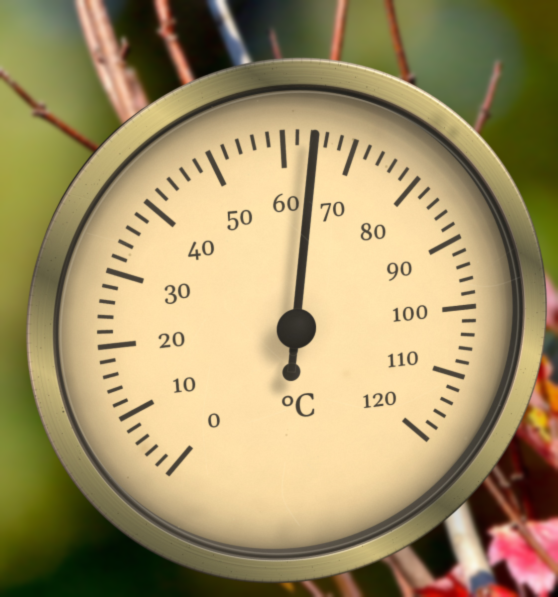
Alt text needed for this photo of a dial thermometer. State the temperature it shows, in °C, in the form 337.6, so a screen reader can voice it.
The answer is 64
